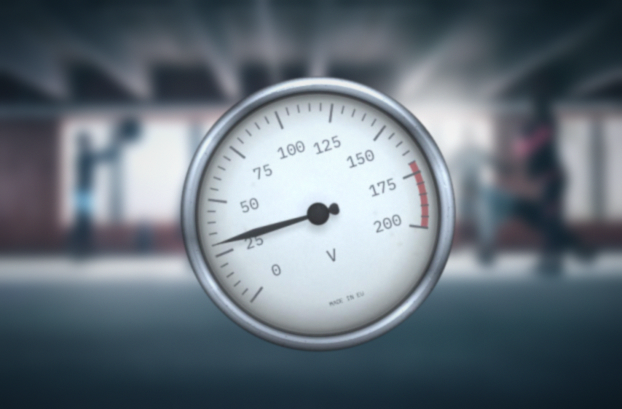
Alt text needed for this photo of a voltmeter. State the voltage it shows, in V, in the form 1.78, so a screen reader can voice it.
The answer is 30
